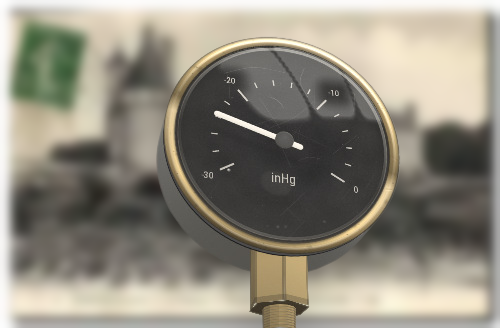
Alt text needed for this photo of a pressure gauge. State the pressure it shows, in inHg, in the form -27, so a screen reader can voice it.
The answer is -24
